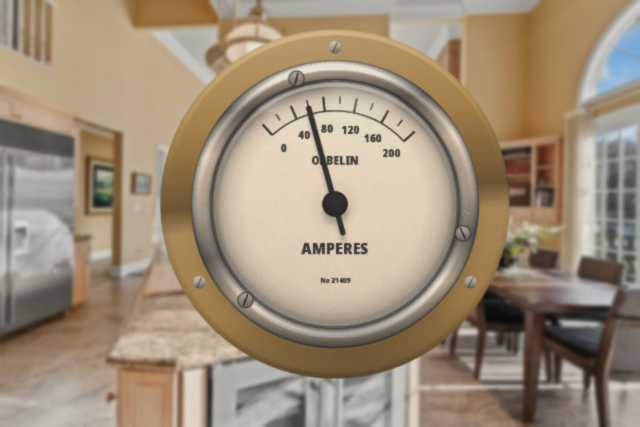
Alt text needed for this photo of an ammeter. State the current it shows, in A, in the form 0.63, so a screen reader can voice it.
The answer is 60
